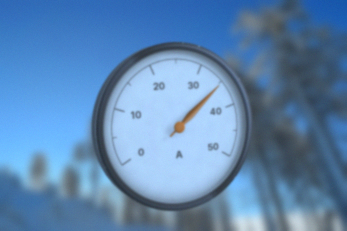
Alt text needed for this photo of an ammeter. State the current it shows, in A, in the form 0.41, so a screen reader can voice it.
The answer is 35
